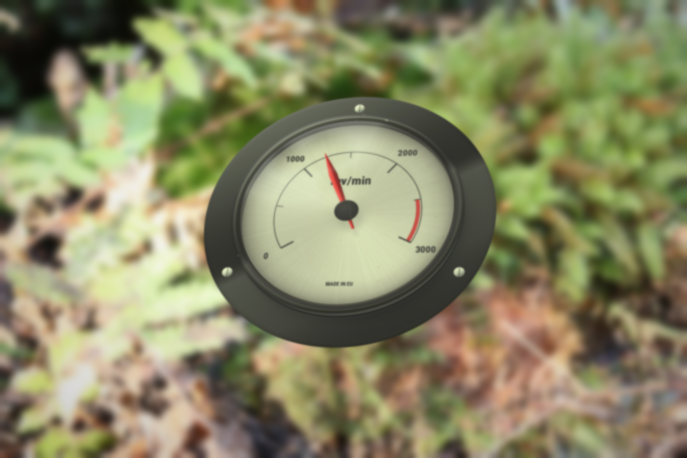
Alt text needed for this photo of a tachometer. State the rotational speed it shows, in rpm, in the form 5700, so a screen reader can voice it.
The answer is 1250
